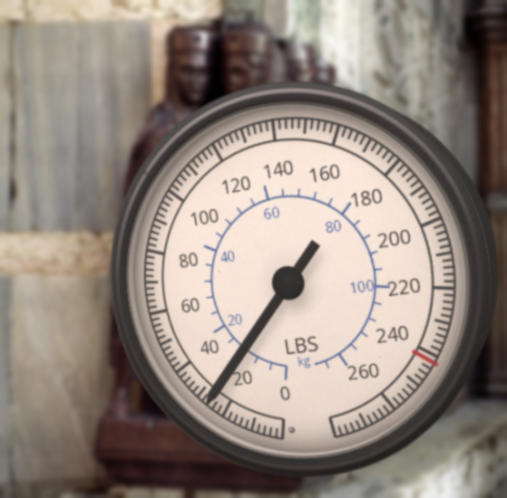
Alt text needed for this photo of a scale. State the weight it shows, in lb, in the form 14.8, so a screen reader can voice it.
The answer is 26
